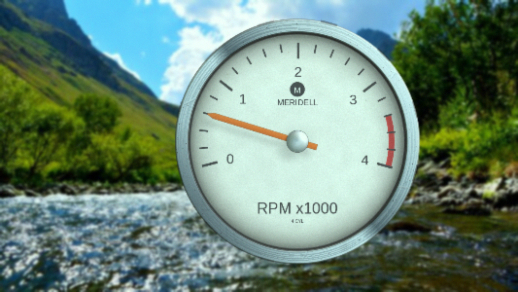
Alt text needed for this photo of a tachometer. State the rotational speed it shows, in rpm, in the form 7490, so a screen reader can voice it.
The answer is 600
